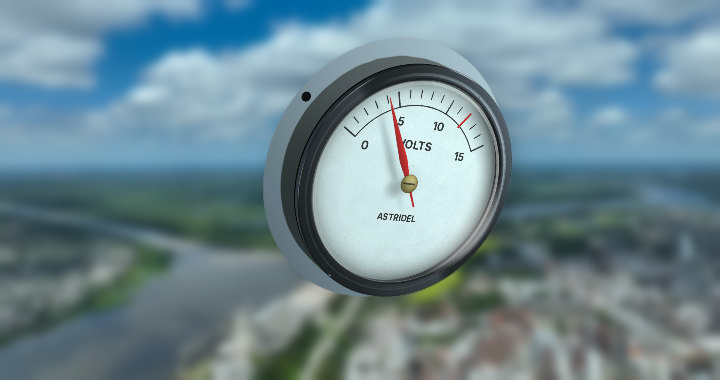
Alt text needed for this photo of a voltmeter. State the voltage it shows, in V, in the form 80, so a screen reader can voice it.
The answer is 4
